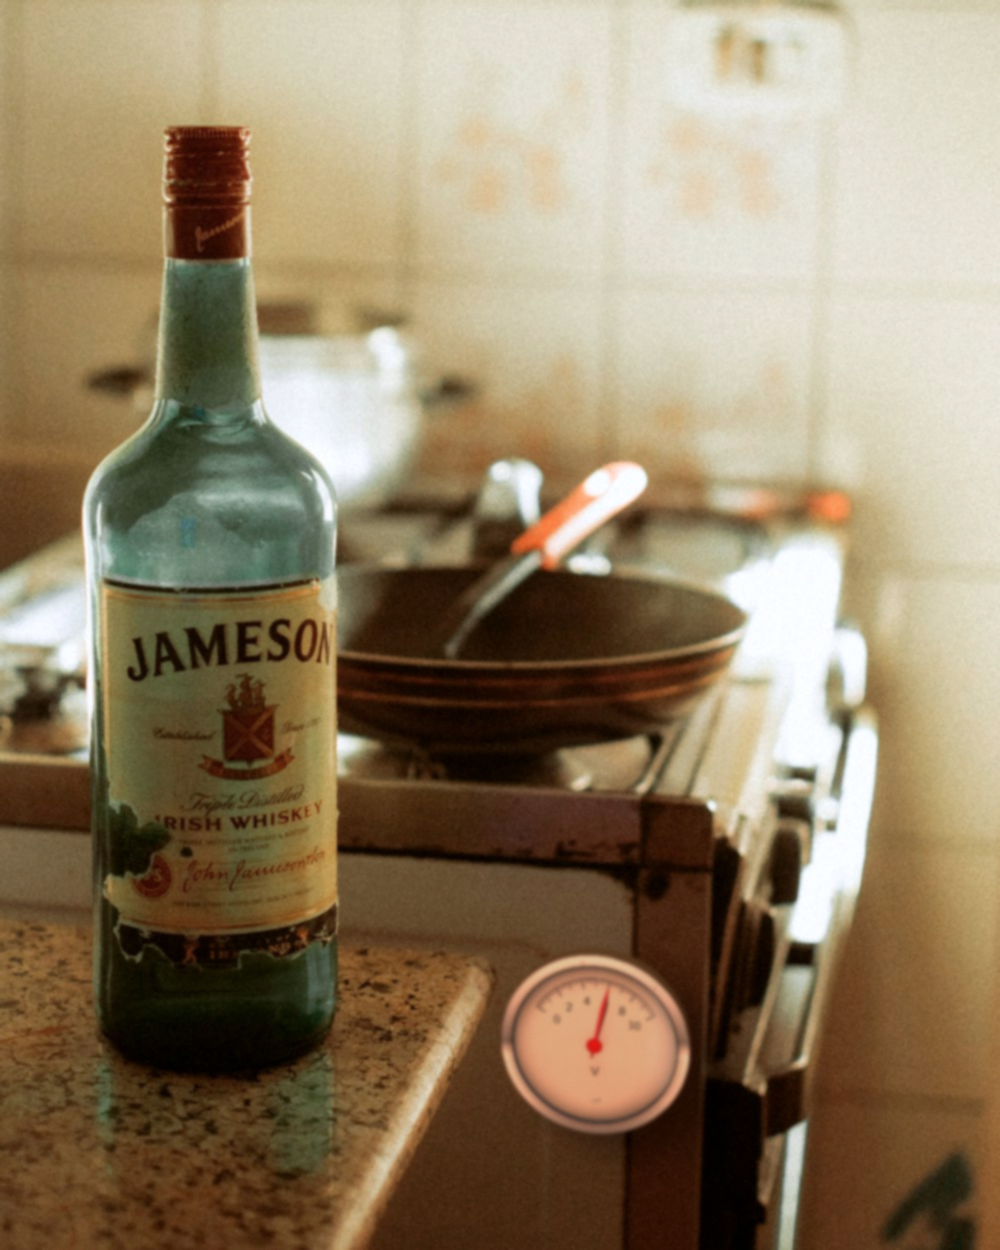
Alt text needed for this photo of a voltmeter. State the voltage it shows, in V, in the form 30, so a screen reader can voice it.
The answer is 6
